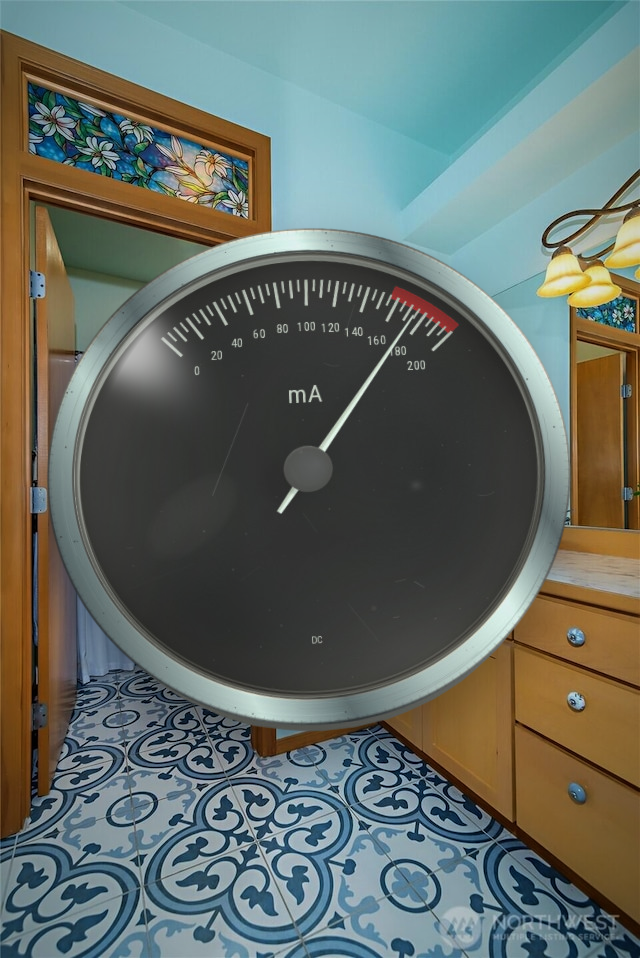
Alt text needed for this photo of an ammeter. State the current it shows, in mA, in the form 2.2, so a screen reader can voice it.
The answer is 175
